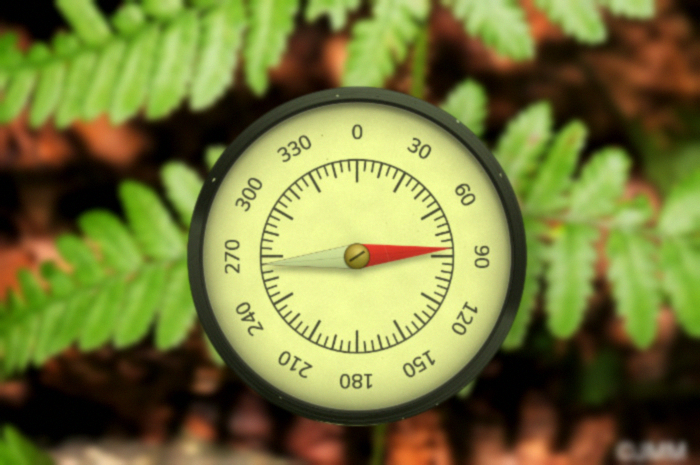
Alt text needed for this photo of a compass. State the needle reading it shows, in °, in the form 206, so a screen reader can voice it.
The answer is 85
